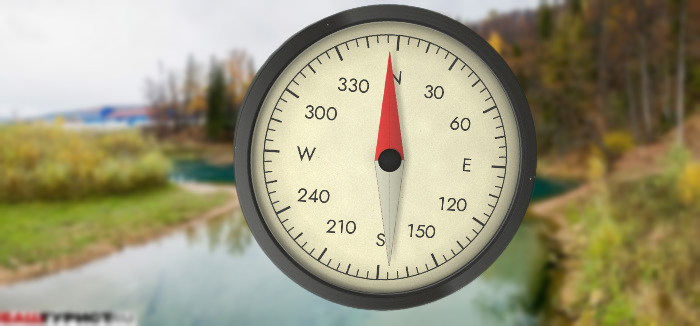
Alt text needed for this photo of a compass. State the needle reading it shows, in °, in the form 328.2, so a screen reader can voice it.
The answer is 355
